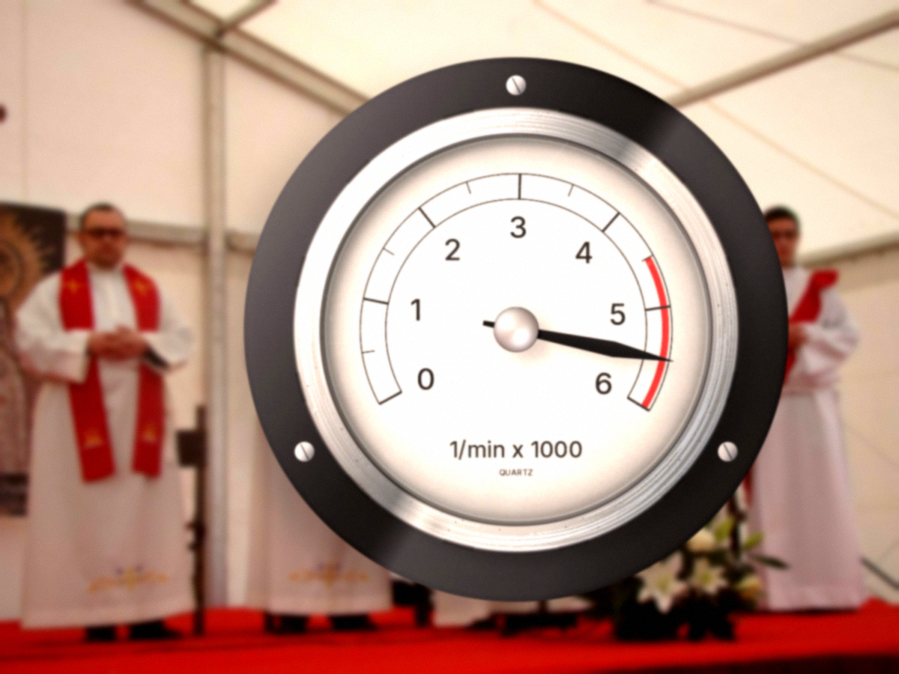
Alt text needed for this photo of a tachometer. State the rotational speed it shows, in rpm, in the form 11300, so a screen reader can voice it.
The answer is 5500
